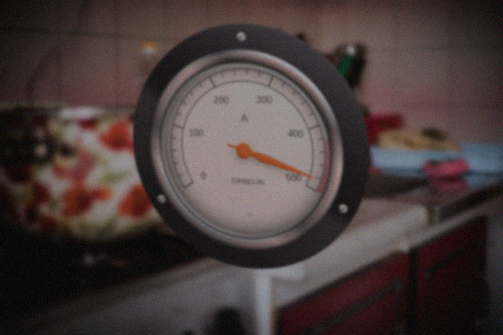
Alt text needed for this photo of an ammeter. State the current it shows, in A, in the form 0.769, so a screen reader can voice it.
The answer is 480
